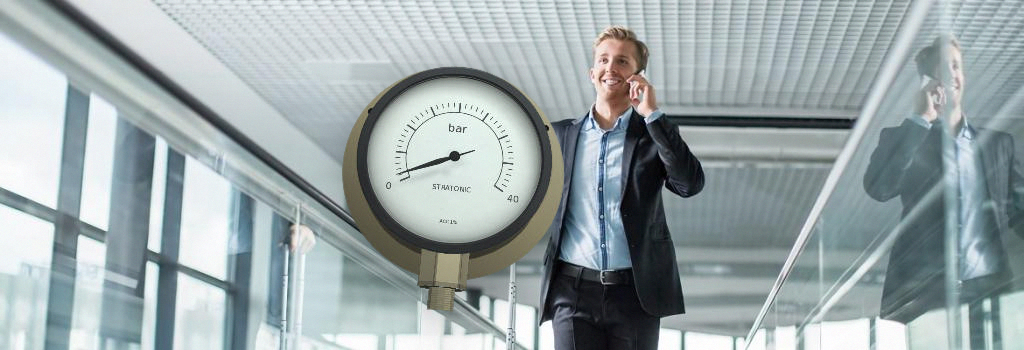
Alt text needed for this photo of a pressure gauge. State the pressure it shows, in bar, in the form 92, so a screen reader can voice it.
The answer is 1
